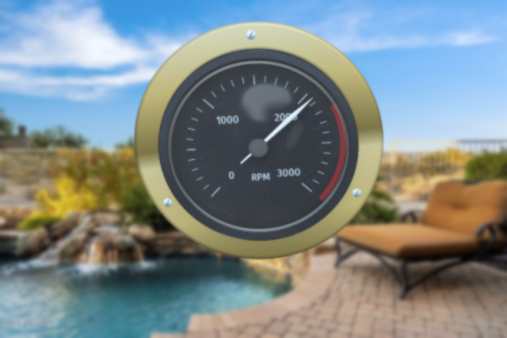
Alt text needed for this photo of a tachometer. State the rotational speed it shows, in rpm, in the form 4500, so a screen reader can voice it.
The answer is 2050
